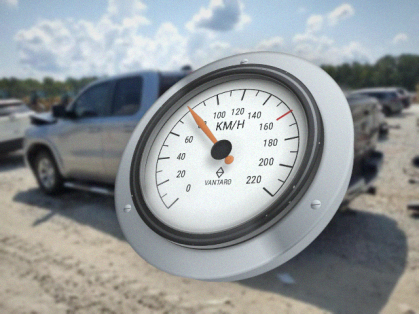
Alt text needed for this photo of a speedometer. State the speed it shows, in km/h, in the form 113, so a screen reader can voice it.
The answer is 80
